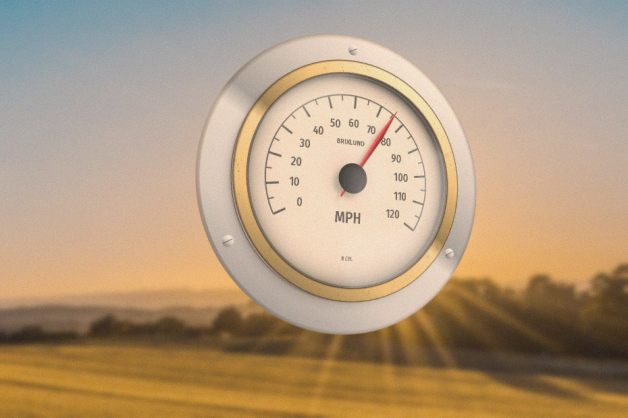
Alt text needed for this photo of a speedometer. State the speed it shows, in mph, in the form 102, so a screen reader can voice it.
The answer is 75
